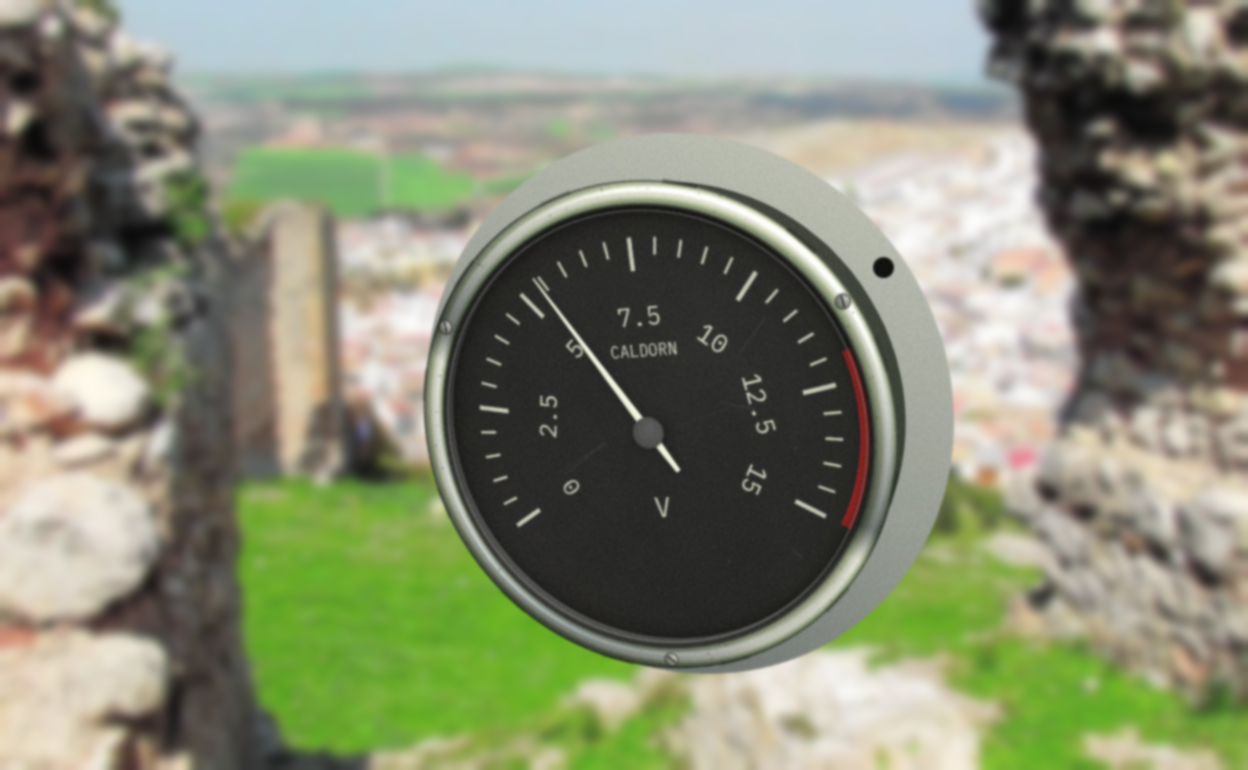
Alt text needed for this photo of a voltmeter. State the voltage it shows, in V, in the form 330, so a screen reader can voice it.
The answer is 5.5
